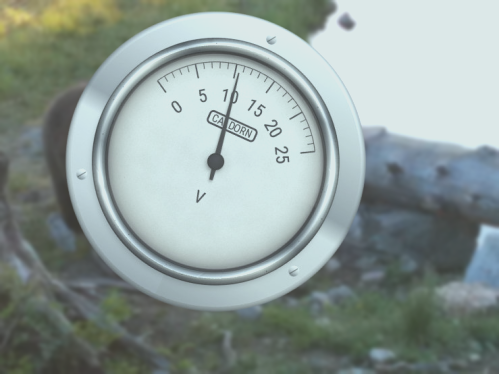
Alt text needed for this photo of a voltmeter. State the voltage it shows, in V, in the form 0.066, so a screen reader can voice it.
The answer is 10.5
